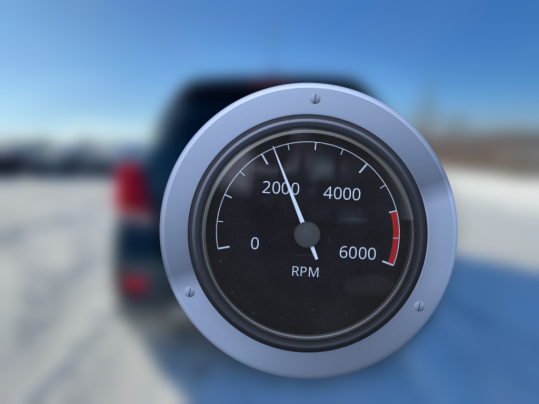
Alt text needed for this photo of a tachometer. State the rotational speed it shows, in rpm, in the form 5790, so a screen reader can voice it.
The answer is 2250
